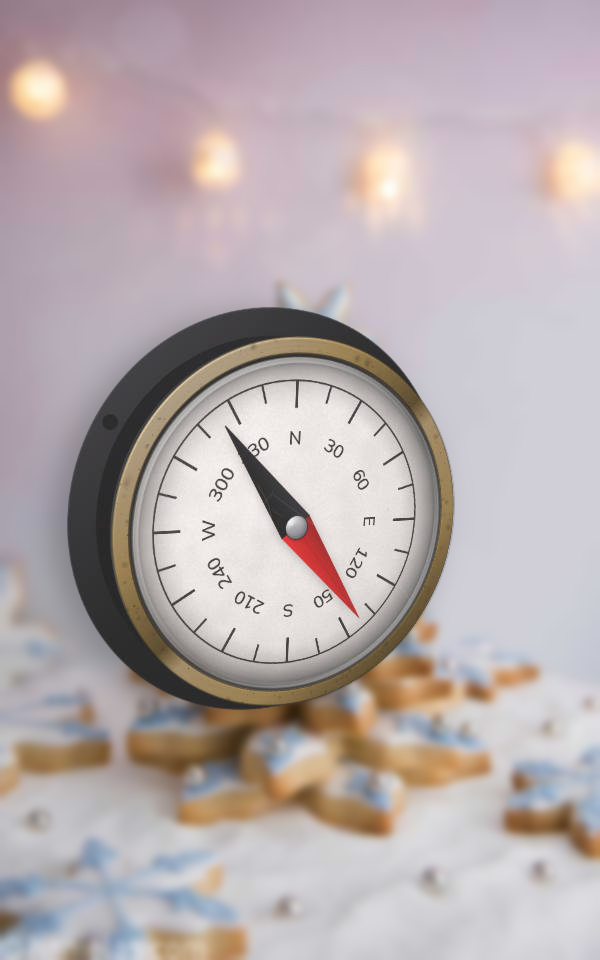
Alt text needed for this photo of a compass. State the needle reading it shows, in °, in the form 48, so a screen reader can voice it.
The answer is 142.5
